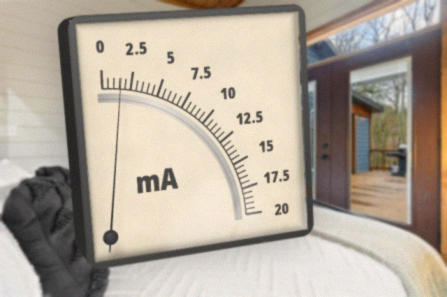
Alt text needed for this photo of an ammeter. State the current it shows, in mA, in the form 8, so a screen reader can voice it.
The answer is 1.5
